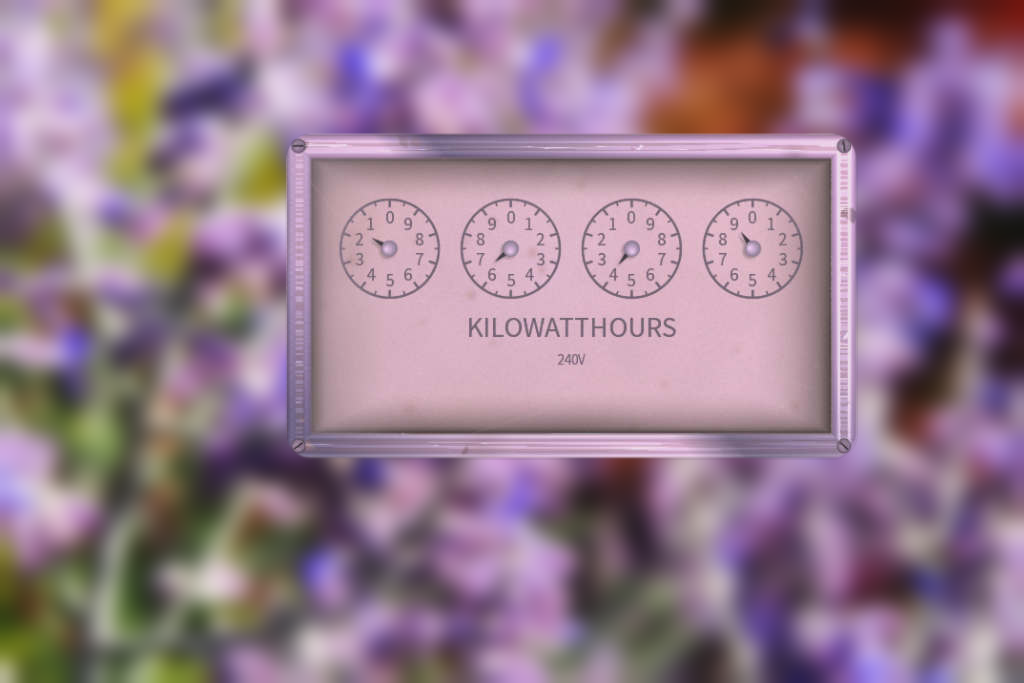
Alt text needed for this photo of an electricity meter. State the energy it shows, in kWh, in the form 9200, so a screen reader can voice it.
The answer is 1639
